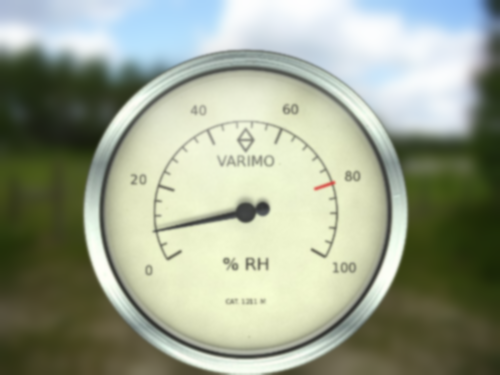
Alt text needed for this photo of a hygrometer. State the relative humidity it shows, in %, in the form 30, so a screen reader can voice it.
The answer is 8
